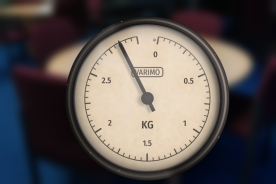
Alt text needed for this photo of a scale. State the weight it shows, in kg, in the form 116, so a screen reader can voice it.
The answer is 2.85
